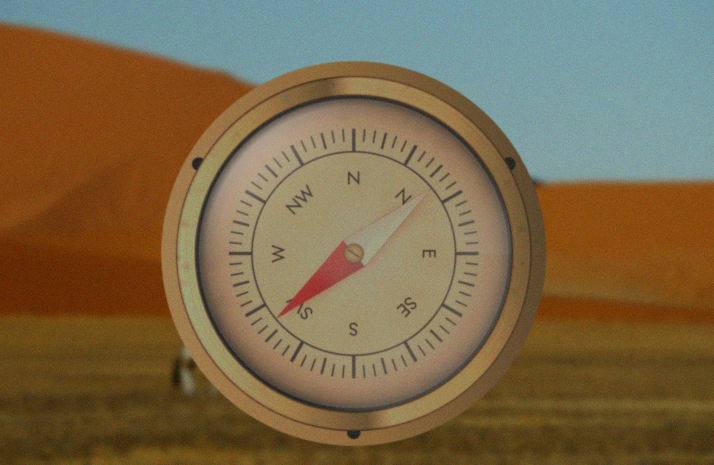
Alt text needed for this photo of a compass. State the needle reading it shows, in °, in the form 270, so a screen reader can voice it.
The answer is 230
